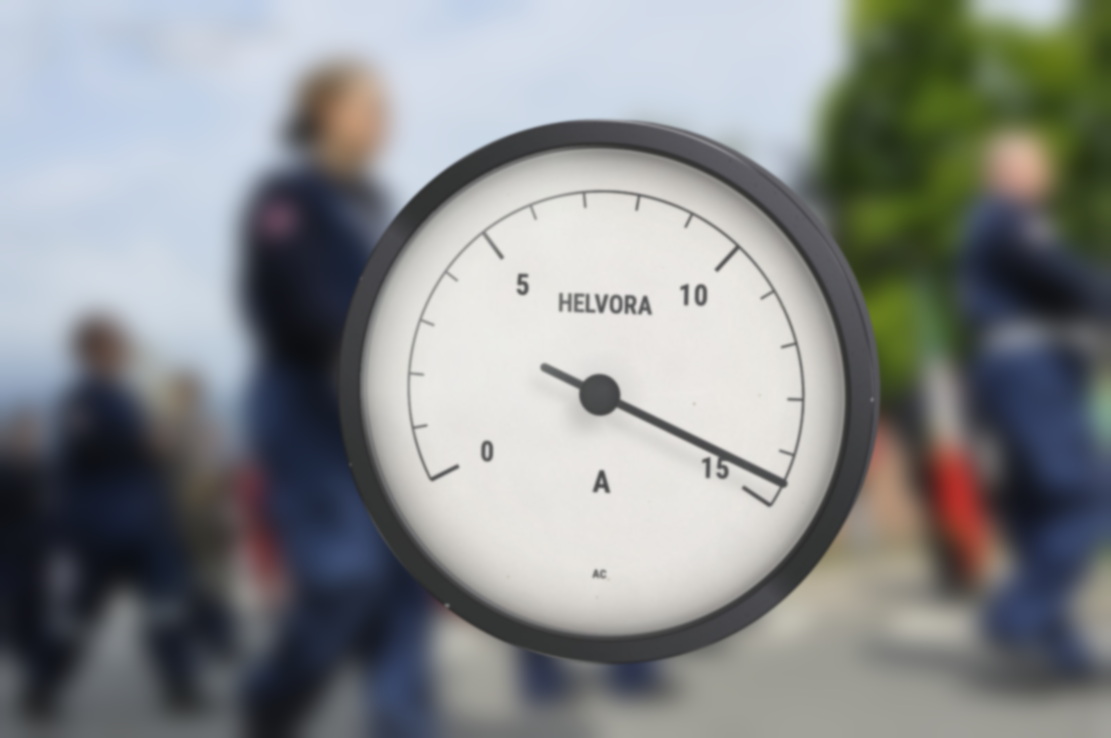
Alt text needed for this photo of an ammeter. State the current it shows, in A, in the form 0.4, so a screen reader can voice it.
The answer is 14.5
